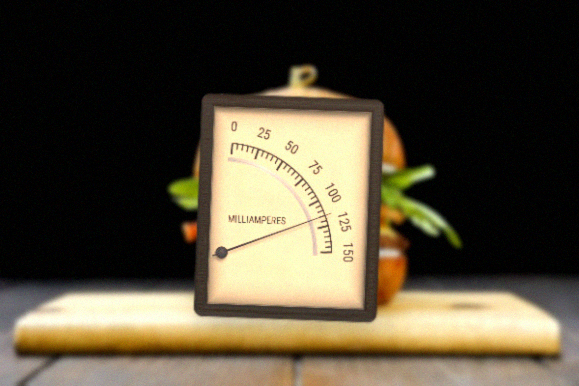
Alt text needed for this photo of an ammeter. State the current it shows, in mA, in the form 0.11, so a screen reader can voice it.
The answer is 115
